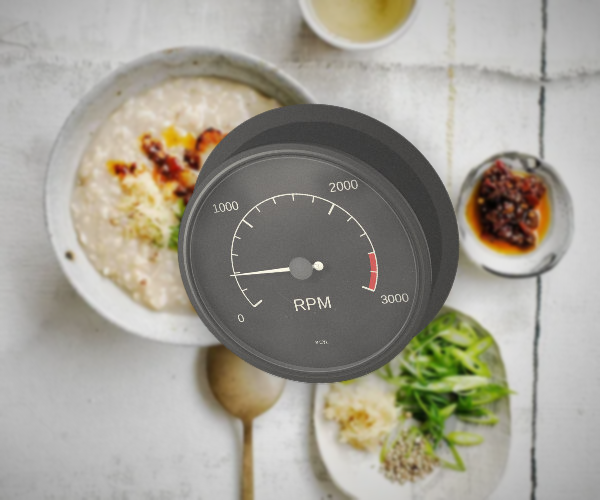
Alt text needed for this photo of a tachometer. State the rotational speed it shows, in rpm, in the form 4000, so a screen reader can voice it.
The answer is 400
